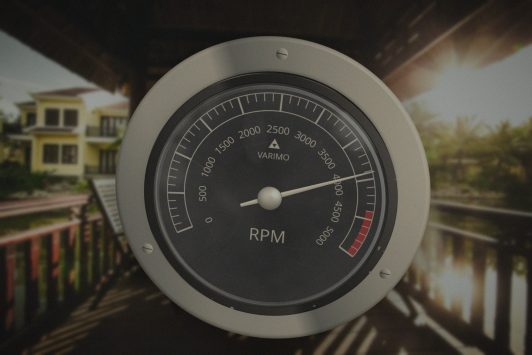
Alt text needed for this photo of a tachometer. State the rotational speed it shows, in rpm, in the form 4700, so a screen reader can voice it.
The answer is 3900
